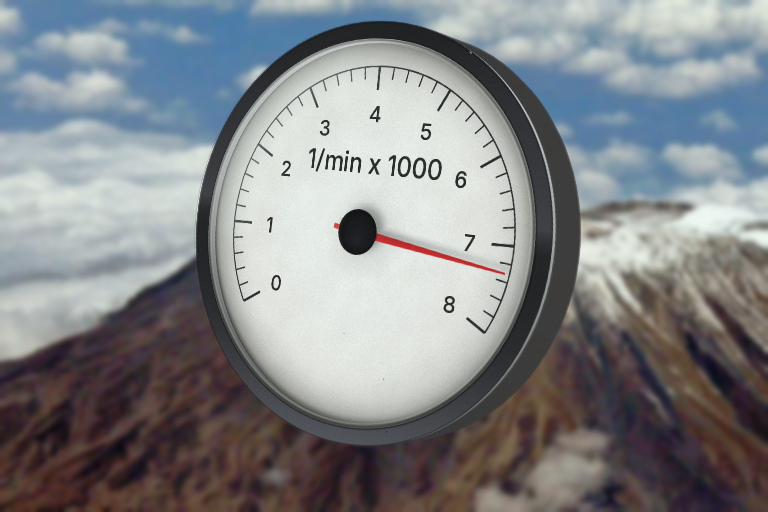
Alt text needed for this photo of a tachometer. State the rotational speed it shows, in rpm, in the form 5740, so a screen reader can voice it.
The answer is 7300
